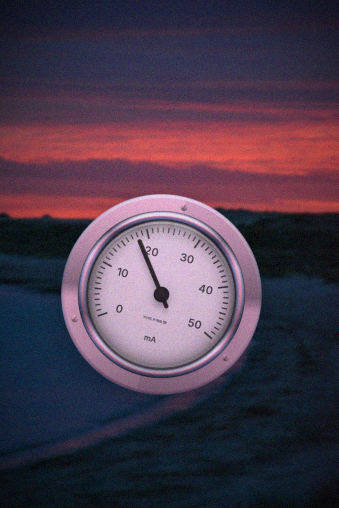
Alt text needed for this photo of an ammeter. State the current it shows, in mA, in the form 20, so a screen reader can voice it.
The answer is 18
